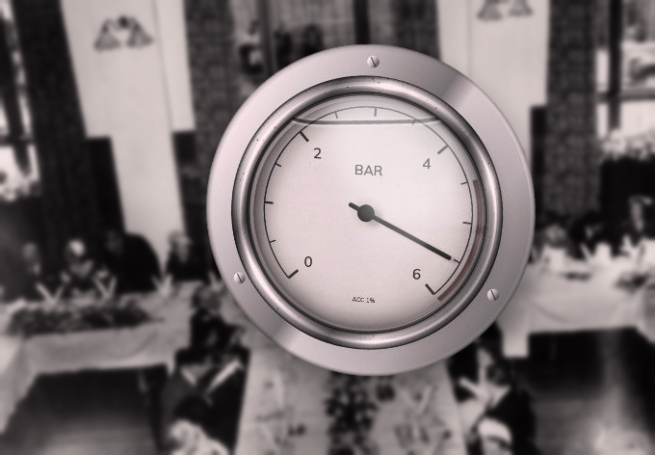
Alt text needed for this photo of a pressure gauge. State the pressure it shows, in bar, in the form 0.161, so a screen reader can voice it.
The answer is 5.5
